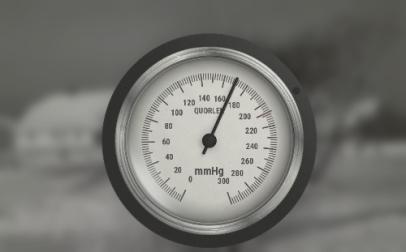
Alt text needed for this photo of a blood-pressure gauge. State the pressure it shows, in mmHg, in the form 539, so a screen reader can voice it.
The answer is 170
